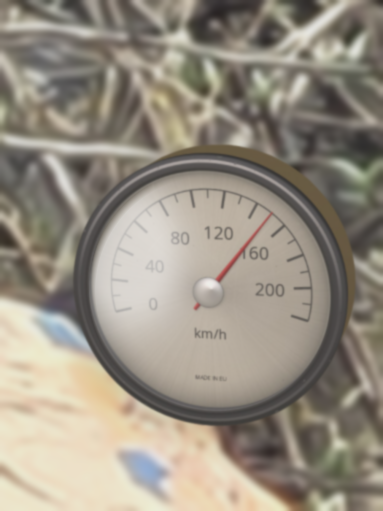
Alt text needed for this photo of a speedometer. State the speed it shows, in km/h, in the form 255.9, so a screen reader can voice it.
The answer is 150
